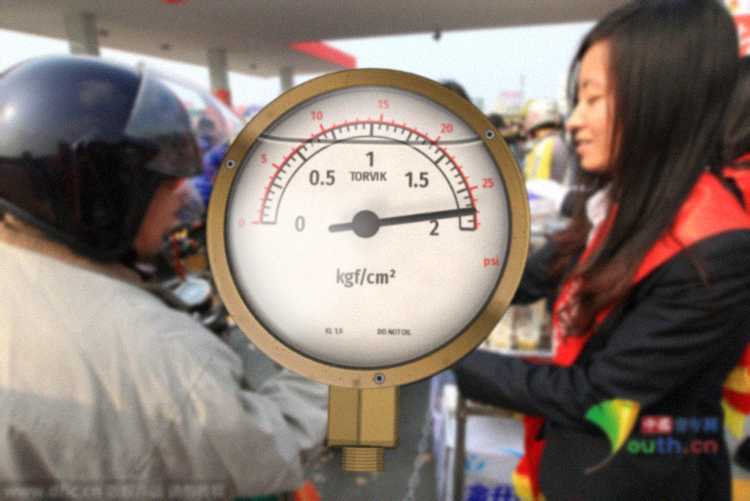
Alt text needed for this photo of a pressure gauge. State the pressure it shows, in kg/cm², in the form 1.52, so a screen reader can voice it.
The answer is 1.9
